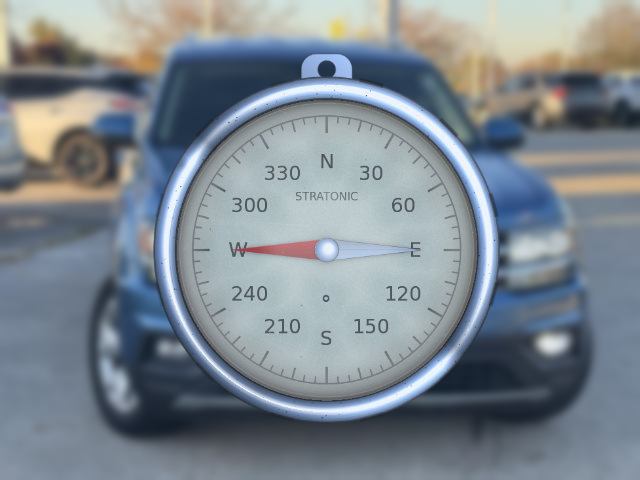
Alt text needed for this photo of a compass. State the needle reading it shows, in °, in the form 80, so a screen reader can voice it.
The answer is 270
